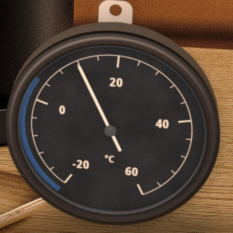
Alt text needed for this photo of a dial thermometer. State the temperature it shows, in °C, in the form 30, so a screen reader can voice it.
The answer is 12
